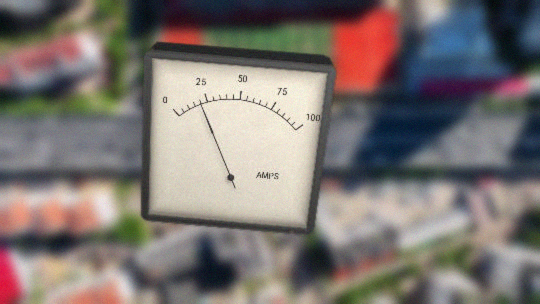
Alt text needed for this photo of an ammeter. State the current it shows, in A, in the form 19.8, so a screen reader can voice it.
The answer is 20
